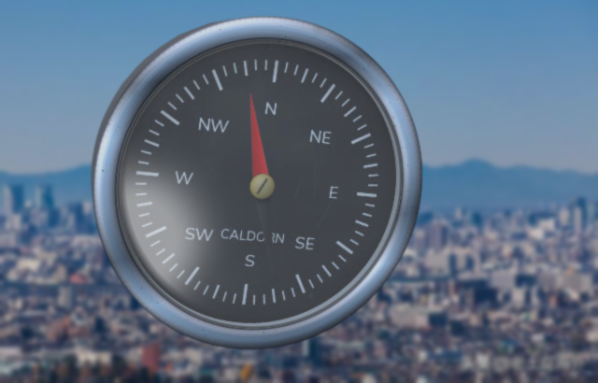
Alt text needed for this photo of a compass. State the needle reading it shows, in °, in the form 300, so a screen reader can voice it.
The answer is 345
